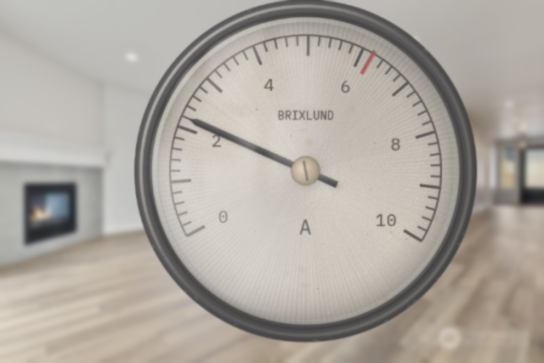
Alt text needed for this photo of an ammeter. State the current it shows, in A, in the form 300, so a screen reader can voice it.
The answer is 2.2
